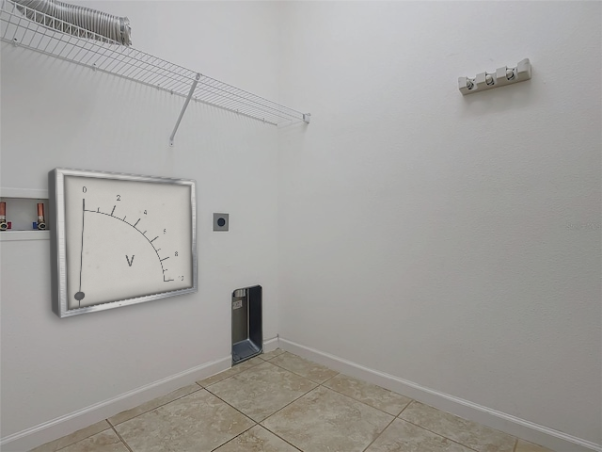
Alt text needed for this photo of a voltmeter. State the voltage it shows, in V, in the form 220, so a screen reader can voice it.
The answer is 0
